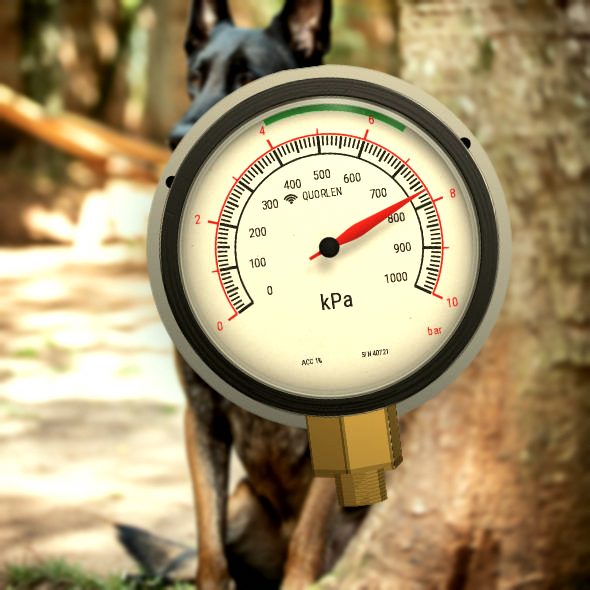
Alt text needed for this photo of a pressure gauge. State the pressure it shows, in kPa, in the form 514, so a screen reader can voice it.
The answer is 770
